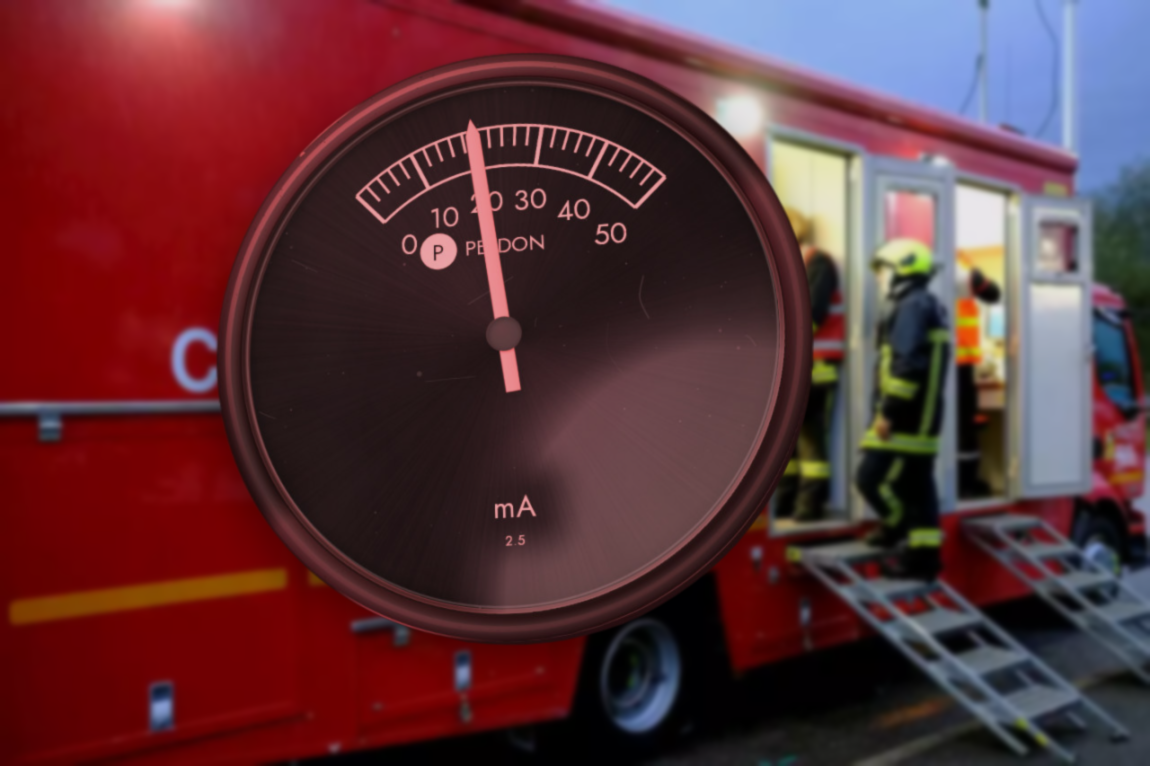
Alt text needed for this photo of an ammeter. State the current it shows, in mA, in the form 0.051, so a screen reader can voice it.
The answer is 20
